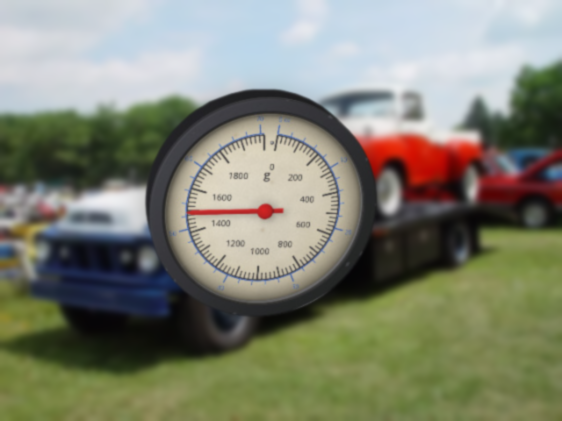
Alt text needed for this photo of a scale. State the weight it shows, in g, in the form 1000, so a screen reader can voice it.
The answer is 1500
